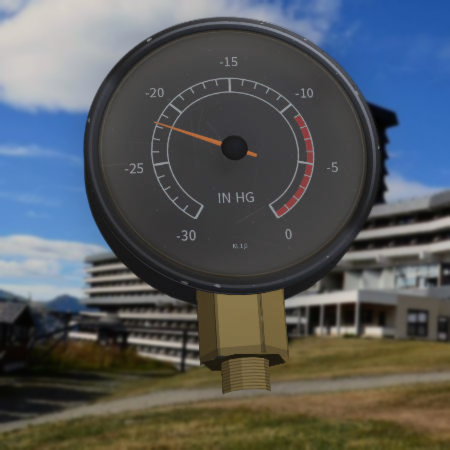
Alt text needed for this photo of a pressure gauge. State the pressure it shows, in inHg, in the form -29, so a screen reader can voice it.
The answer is -22
